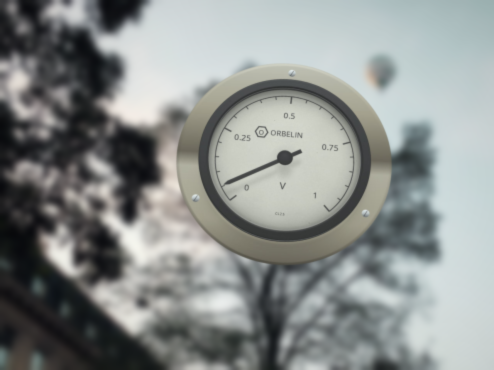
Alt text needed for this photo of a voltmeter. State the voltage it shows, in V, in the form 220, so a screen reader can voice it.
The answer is 0.05
